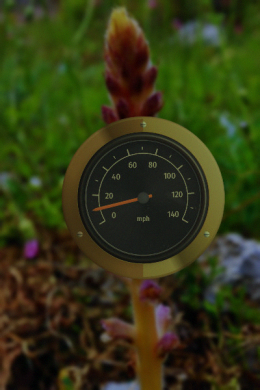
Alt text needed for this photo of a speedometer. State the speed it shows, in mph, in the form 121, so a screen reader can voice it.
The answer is 10
